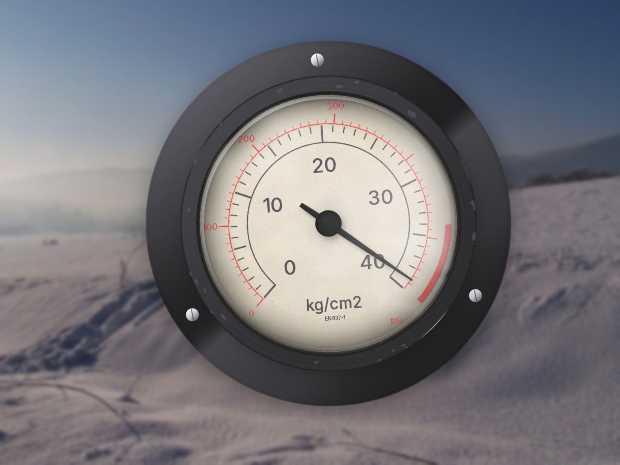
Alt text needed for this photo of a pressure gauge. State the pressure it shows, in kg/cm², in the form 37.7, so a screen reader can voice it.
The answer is 39
